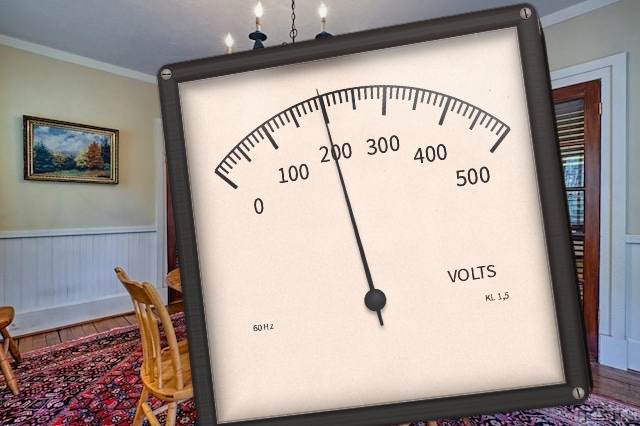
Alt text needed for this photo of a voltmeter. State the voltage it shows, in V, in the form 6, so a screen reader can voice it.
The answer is 200
